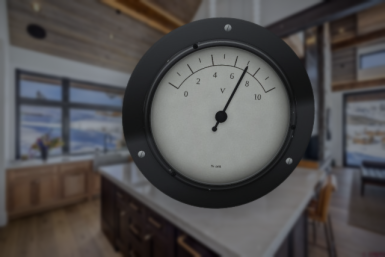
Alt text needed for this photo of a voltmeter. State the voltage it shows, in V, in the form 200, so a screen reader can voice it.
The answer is 7
